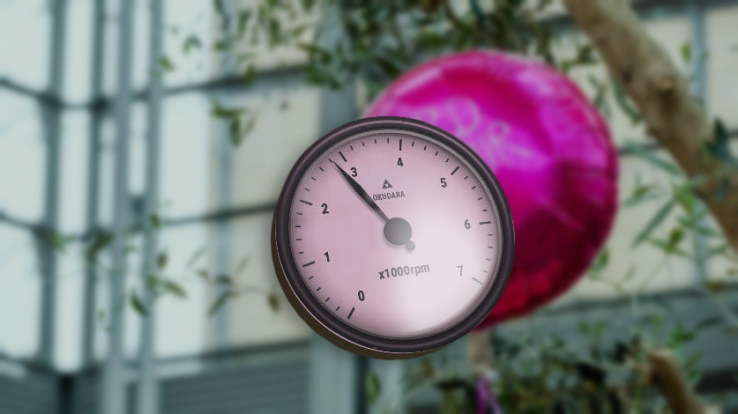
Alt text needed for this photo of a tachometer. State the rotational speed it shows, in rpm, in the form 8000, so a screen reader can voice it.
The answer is 2800
